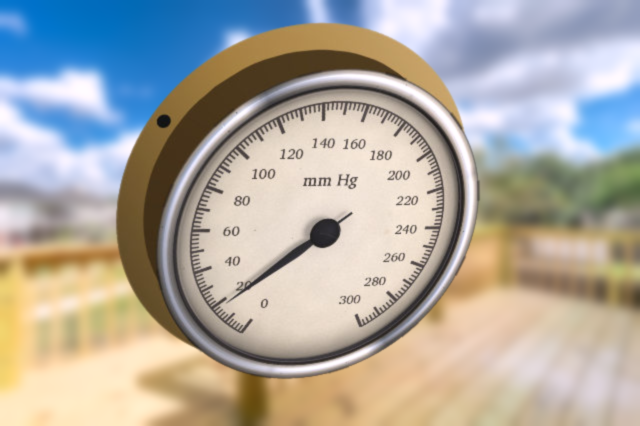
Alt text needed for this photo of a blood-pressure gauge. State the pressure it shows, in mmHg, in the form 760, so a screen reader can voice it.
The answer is 20
